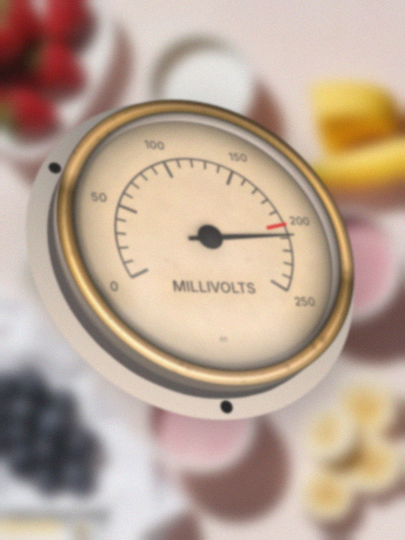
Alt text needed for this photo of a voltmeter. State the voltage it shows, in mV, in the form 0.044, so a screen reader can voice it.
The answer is 210
